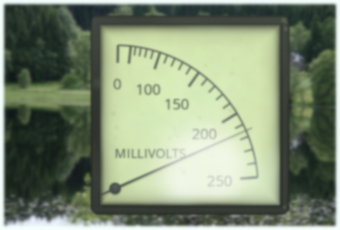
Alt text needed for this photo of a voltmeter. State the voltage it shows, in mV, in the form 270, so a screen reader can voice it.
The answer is 215
